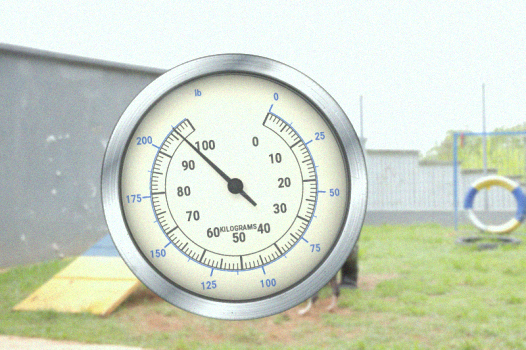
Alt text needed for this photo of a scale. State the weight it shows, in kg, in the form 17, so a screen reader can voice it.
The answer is 96
